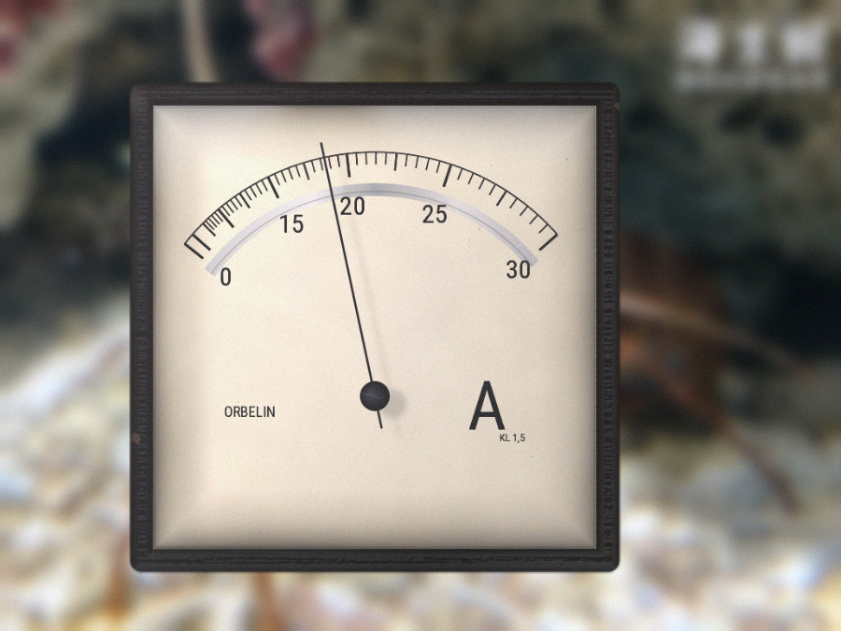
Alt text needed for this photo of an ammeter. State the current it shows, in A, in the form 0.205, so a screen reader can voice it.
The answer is 18.75
